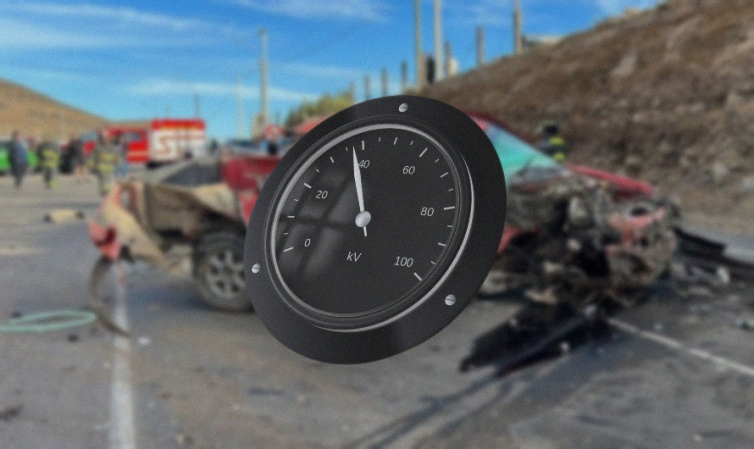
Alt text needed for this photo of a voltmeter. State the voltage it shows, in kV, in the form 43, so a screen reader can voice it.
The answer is 37.5
